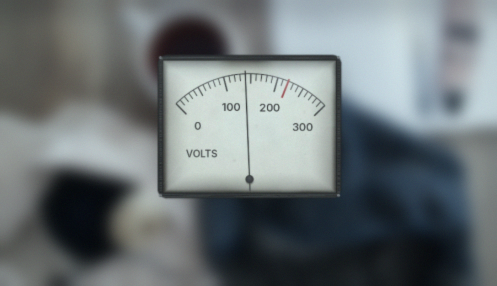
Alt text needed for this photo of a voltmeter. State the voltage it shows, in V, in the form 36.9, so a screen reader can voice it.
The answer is 140
